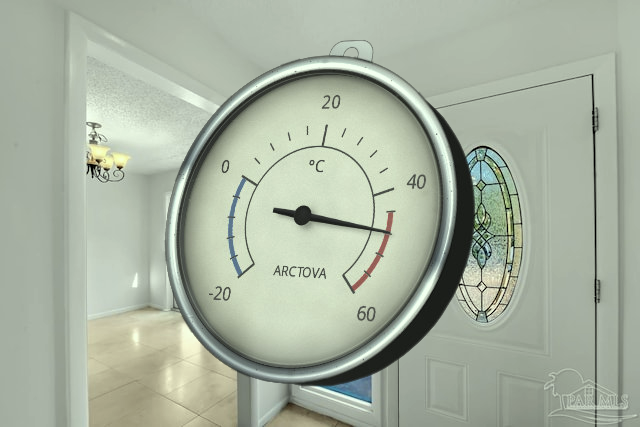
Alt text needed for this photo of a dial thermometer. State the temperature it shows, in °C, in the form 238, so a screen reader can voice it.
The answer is 48
